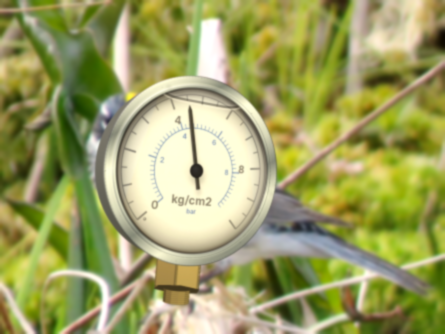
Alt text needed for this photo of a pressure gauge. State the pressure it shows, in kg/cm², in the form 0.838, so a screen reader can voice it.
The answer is 4.5
